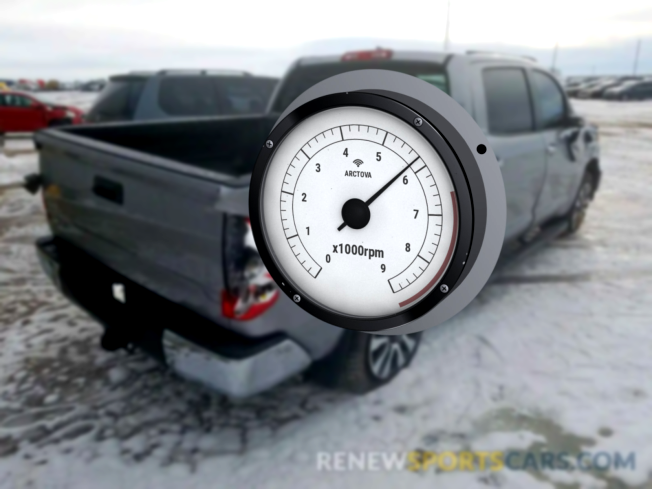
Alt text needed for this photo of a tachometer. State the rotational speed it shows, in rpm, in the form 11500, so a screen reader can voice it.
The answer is 5800
